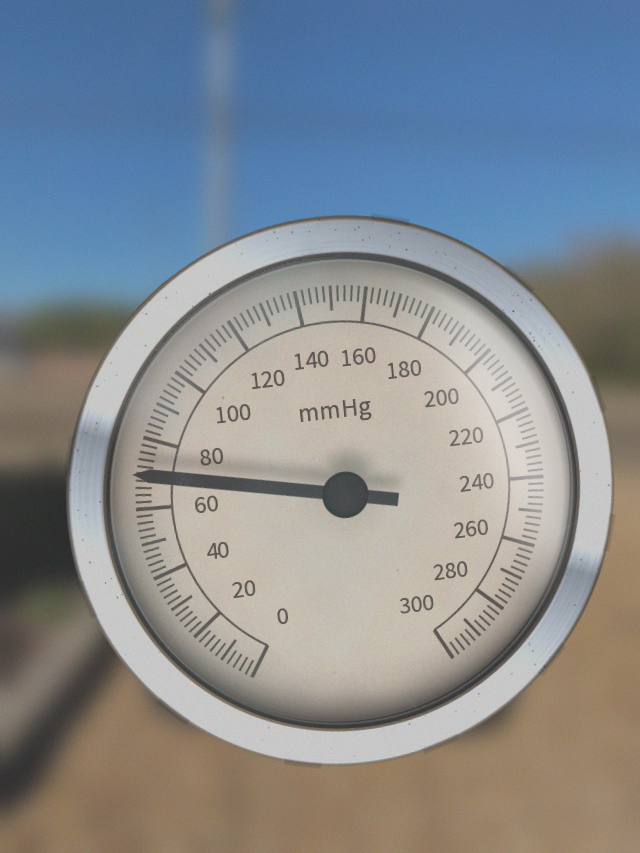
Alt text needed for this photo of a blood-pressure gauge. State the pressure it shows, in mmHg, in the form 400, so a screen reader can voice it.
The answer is 70
